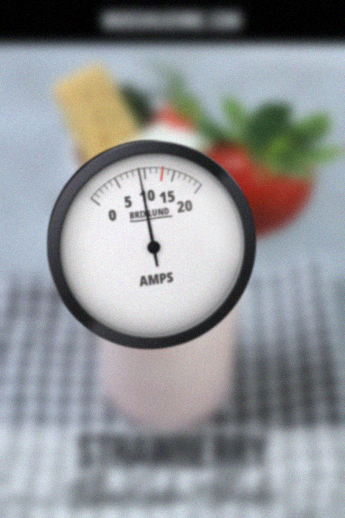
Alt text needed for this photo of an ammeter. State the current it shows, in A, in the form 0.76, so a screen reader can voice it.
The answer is 9
